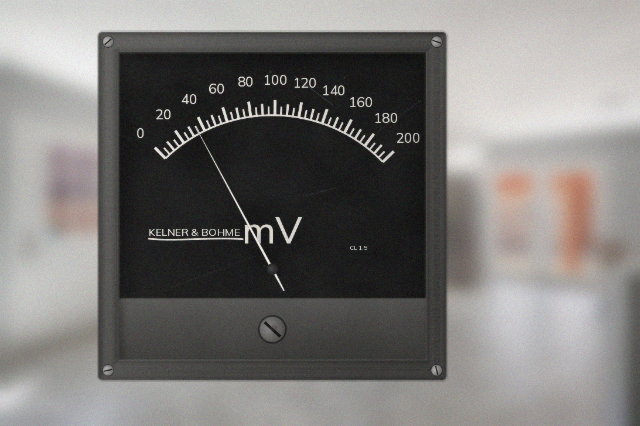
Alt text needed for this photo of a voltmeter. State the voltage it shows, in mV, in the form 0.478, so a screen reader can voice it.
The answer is 35
